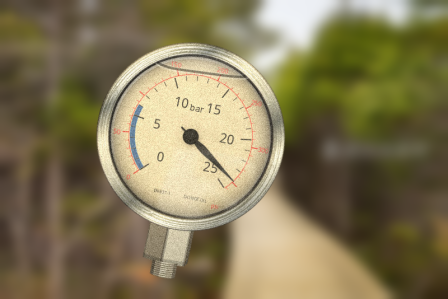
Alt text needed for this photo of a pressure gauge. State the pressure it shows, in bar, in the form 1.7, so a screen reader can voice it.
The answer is 24
